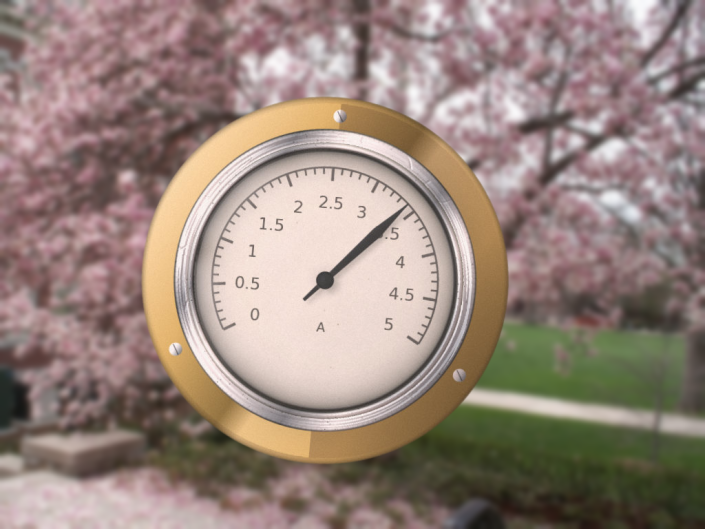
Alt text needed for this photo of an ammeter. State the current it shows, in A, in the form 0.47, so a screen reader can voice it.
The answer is 3.4
